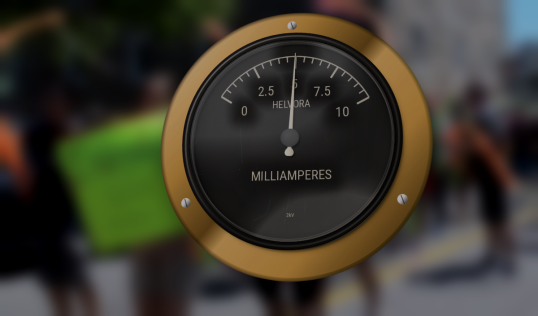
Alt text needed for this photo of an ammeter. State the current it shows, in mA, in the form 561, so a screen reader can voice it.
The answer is 5
